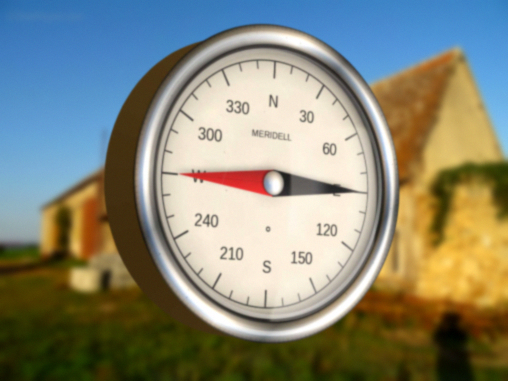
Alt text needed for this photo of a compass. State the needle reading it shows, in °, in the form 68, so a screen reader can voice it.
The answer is 270
